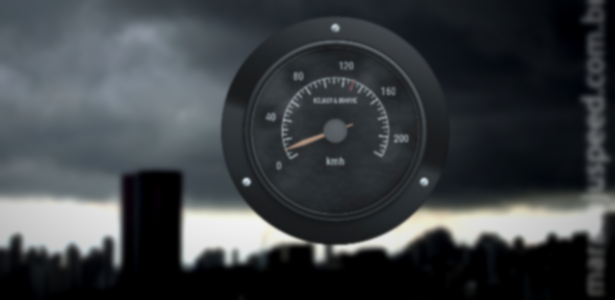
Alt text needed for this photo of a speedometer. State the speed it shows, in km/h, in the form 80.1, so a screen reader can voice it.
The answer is 10
